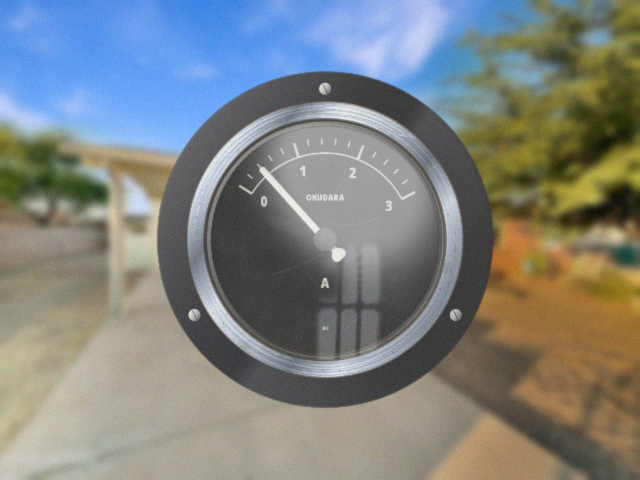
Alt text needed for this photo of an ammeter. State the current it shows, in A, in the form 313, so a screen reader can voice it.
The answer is 0.4
